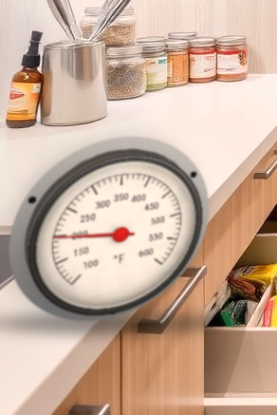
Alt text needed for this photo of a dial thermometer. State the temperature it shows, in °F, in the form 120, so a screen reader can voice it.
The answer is 200
